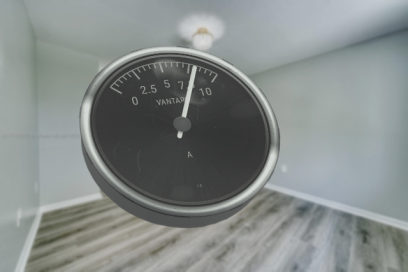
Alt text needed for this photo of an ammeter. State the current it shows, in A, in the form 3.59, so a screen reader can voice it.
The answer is 8
